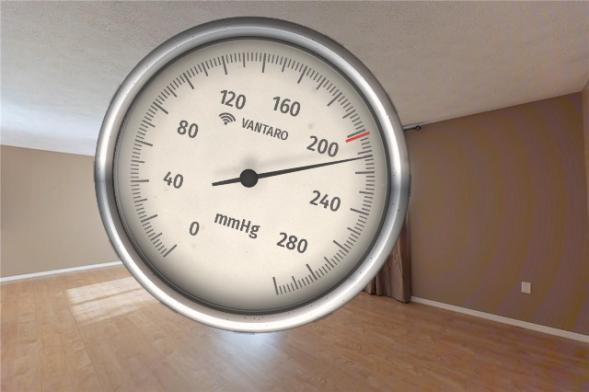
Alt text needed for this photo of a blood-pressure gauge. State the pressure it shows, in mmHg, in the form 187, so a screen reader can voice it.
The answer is 212
